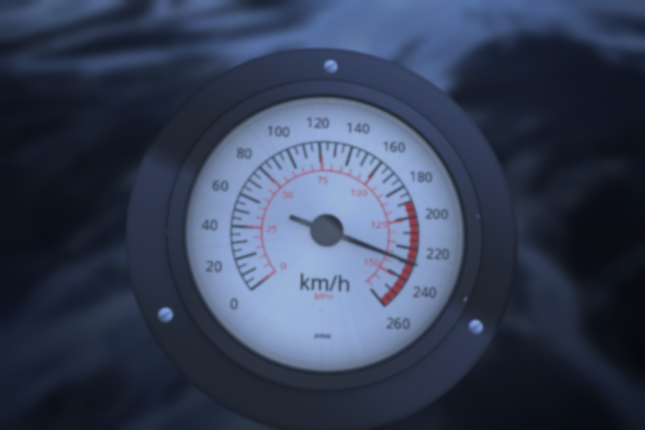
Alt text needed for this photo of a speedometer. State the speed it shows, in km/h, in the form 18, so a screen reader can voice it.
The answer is 230
